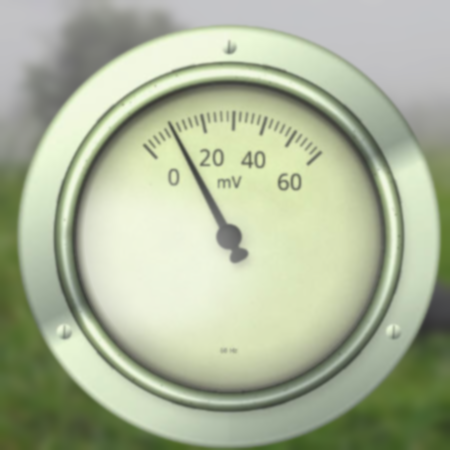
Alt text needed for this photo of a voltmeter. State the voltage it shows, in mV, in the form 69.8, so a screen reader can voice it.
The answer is 10
